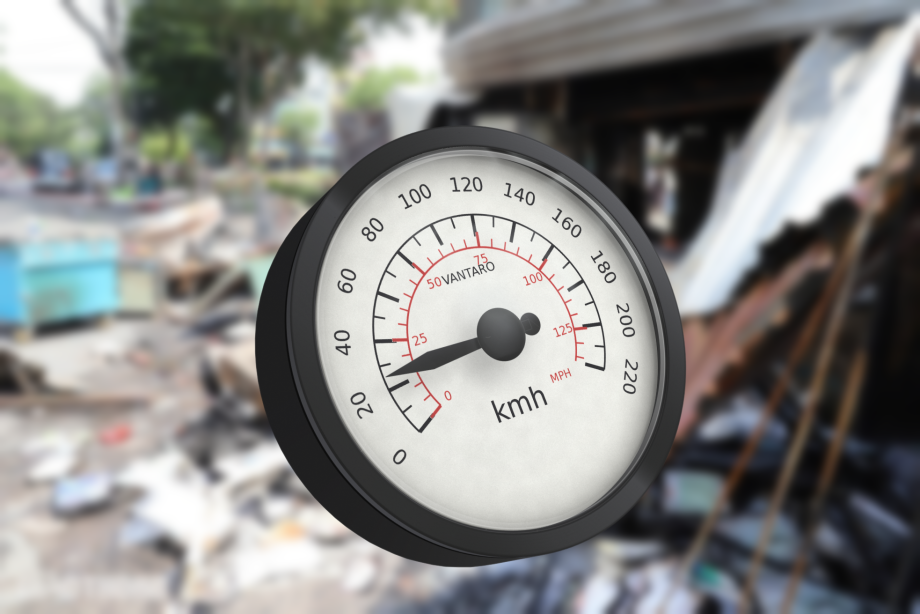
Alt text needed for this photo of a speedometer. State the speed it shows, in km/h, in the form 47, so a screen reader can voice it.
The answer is 25
